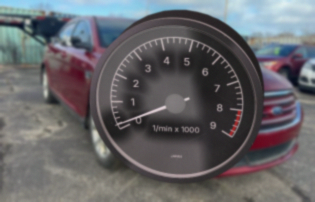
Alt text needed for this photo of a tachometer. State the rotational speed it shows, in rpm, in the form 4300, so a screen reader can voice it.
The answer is 200
